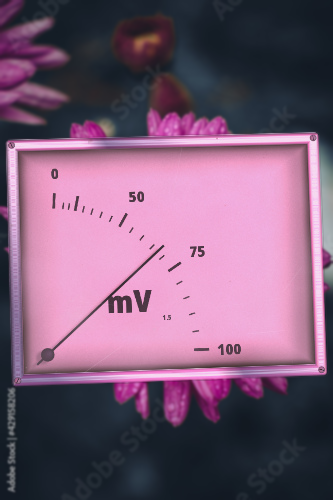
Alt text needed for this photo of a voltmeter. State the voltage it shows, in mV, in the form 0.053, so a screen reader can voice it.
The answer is 67.5
